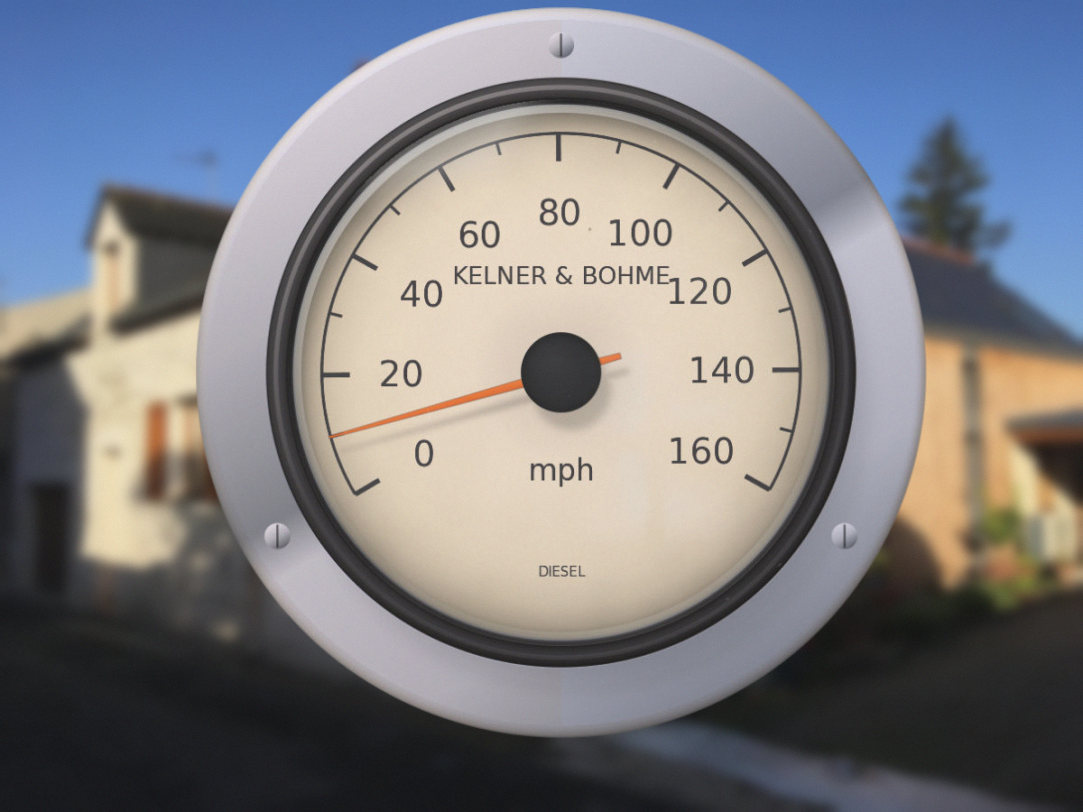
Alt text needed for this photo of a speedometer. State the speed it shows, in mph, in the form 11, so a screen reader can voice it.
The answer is 10
